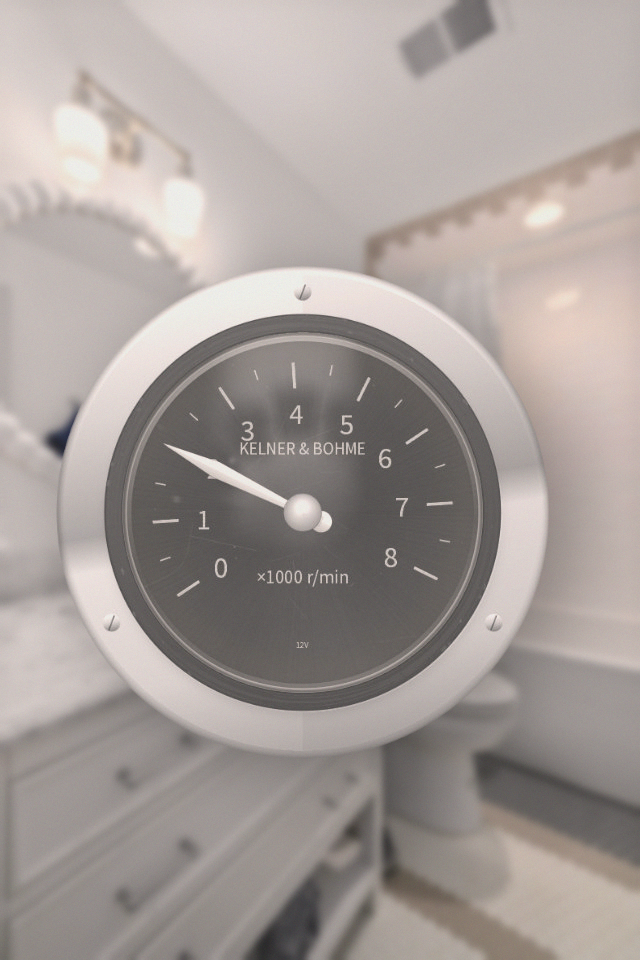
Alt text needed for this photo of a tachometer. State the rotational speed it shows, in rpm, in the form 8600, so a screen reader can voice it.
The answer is 2000
